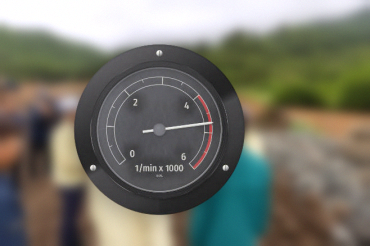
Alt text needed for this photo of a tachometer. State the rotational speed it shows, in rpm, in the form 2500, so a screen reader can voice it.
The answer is 4750
